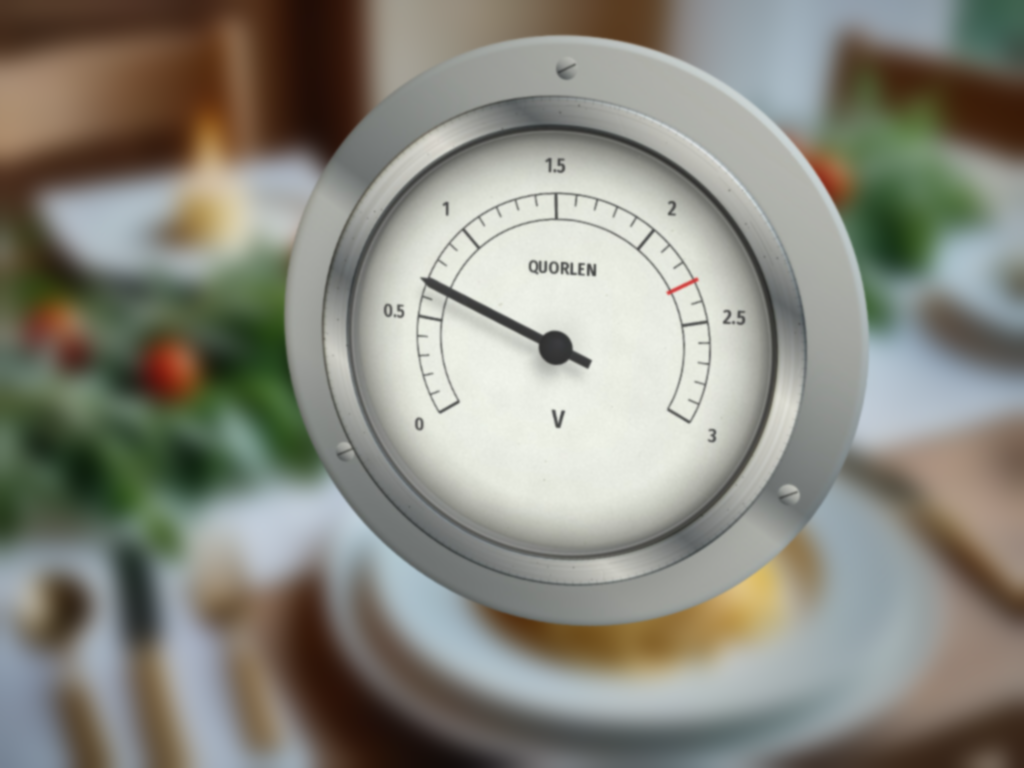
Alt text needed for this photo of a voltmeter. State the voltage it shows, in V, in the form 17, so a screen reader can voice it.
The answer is 0.7
